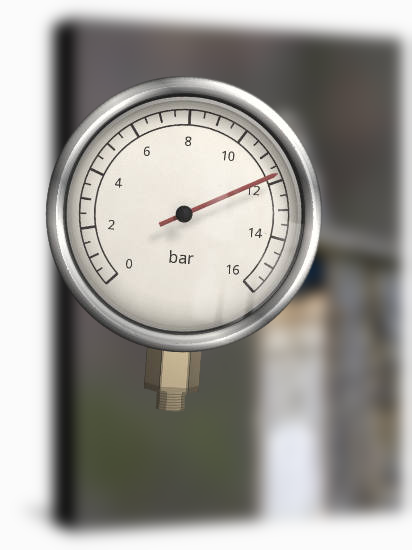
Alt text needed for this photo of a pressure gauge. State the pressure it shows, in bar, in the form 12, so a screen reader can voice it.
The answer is 11.75
